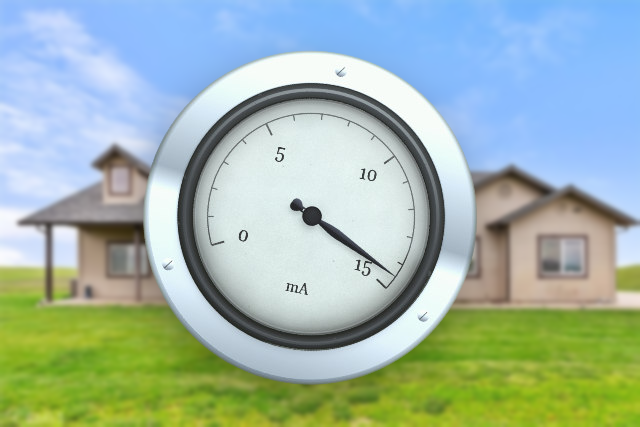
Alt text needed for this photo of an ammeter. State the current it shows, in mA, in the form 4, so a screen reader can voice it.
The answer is 14.5
